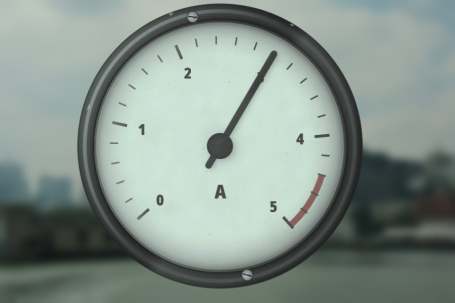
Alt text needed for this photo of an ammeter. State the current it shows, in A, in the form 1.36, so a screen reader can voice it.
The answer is 3
